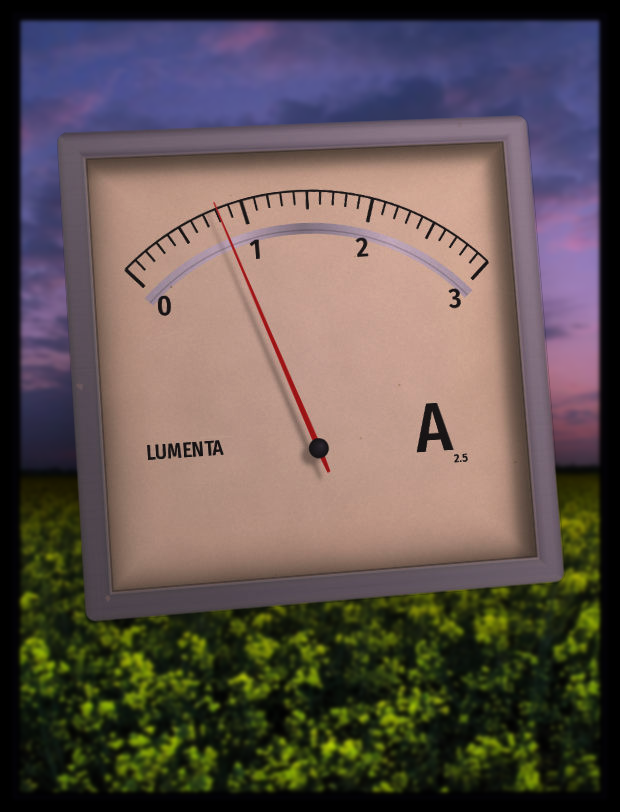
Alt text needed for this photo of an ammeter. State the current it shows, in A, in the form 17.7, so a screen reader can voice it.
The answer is 0.8
